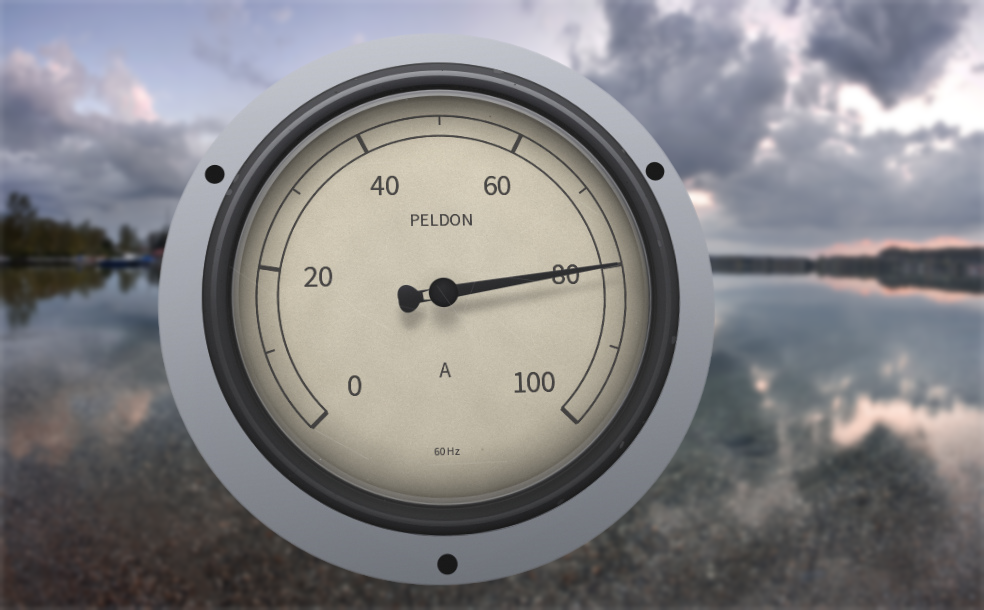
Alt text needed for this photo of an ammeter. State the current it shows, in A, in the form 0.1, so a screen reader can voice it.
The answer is 80
